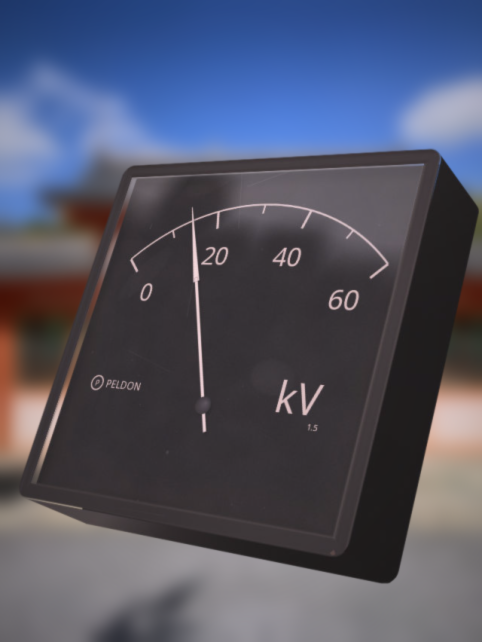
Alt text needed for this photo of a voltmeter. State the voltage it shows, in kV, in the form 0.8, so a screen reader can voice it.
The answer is 15
